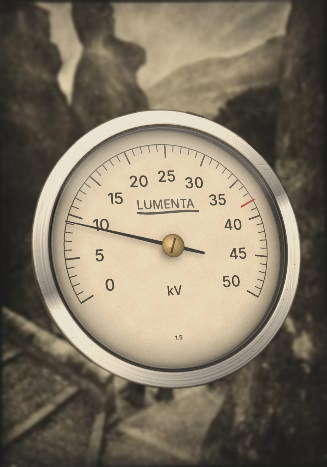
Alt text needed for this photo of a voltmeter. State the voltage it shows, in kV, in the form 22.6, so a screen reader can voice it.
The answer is 9
